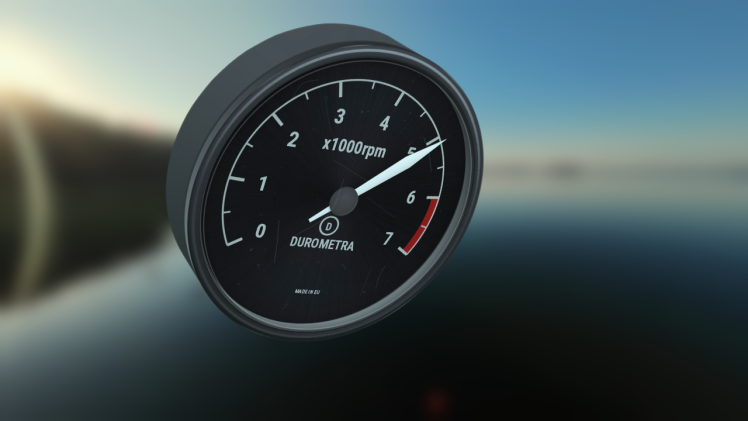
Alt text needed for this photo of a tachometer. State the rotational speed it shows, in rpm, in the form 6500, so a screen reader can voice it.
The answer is 5000
